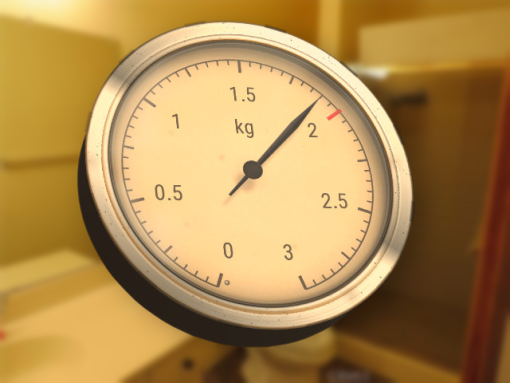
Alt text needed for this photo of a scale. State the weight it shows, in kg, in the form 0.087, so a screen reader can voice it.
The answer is 1.9
